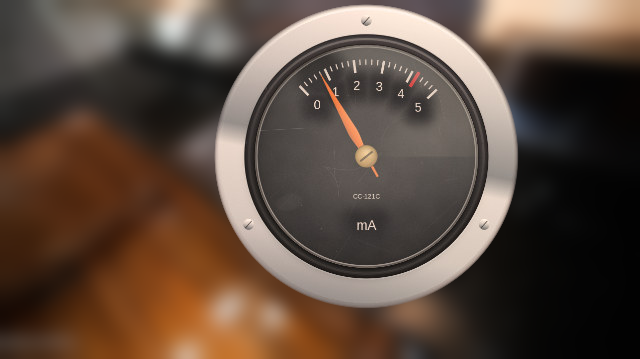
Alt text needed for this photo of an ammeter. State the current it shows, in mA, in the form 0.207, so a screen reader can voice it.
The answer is 0.8
